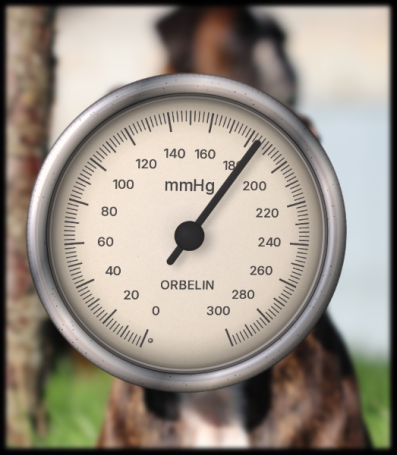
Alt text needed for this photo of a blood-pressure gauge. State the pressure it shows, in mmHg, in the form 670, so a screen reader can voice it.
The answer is 184
